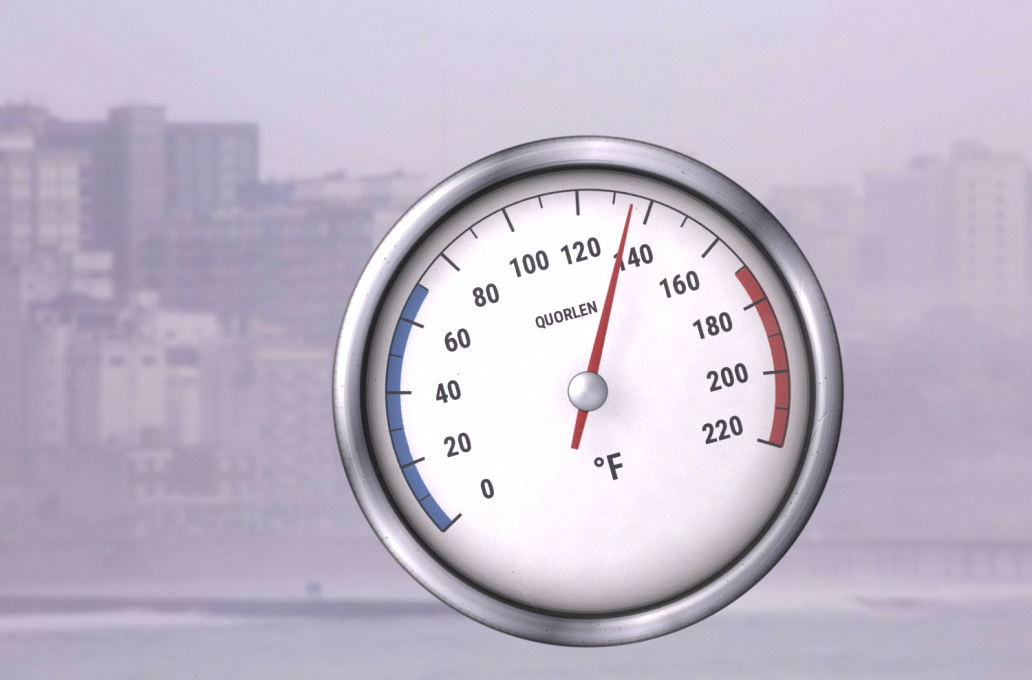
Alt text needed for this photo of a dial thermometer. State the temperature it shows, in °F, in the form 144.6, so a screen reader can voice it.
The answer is 135
